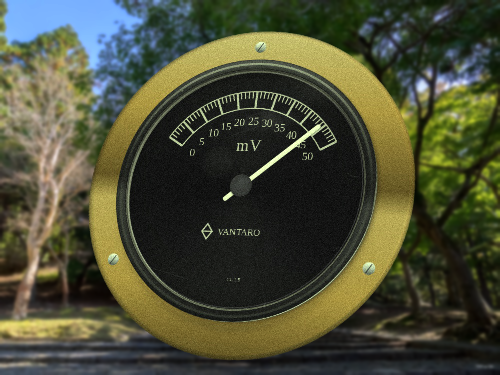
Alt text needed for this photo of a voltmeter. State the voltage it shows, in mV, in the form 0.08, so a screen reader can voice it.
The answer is 45
